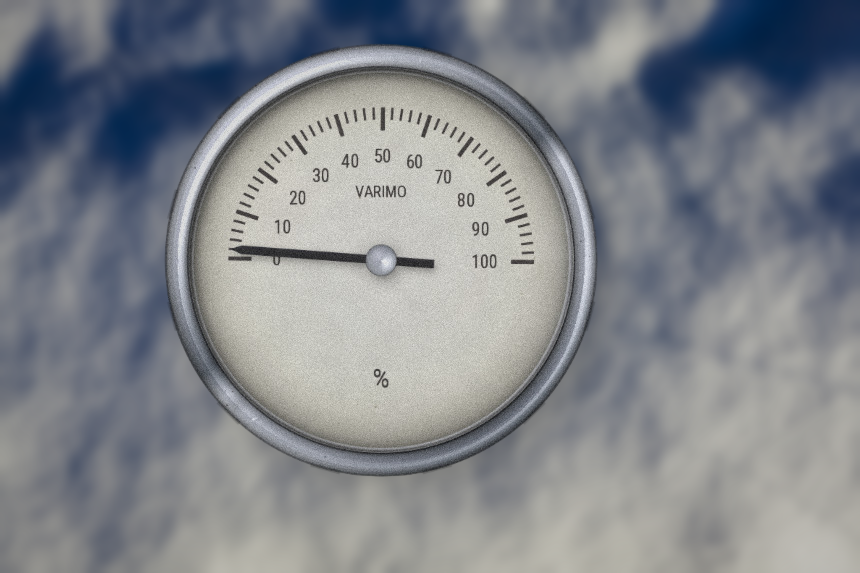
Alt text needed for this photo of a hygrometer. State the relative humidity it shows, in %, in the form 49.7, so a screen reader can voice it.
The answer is 2
